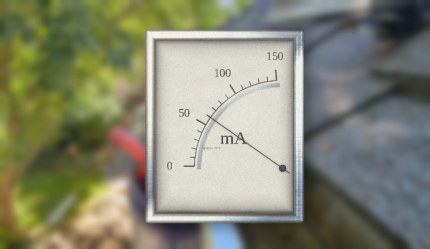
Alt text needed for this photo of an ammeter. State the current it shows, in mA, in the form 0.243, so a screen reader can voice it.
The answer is 60
